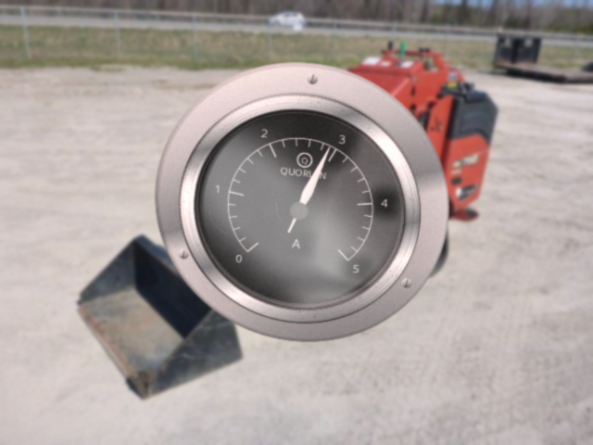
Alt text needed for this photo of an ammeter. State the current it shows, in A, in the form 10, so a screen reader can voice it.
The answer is 2.9
